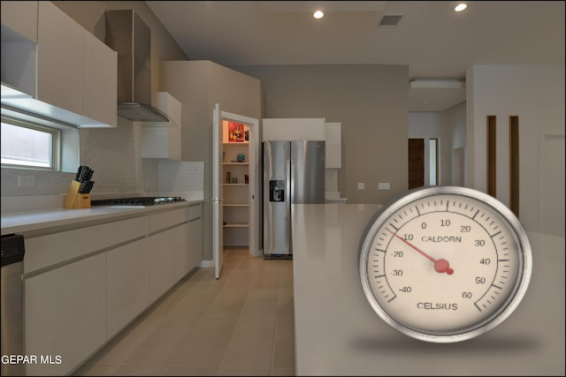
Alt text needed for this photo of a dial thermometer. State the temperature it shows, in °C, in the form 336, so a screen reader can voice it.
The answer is -12
